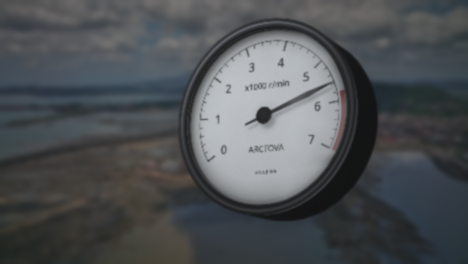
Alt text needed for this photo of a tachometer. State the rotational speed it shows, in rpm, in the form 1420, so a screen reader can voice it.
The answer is 5600
